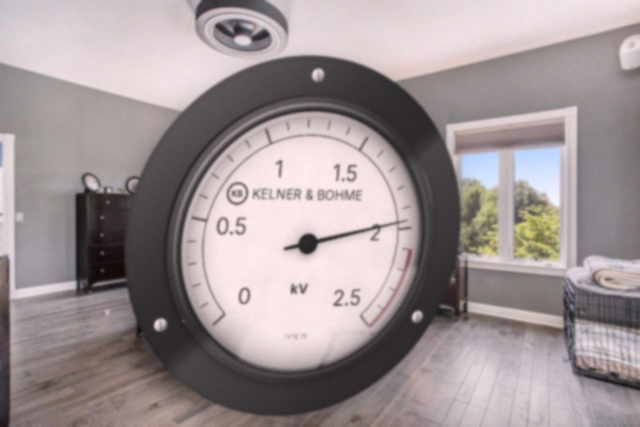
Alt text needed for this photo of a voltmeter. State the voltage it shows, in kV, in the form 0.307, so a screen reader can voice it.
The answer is 1.95
